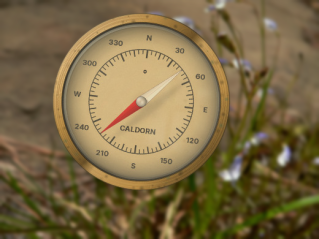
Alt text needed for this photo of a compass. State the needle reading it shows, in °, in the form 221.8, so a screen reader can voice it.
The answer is 225
